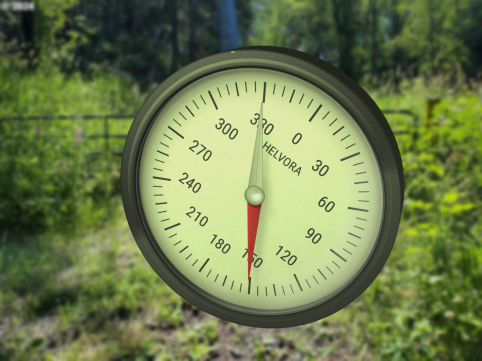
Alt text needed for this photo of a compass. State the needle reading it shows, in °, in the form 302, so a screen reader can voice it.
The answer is 150
